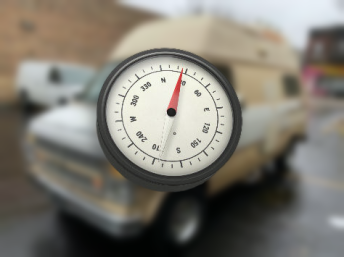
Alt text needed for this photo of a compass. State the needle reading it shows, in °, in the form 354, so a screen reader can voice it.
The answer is 25
